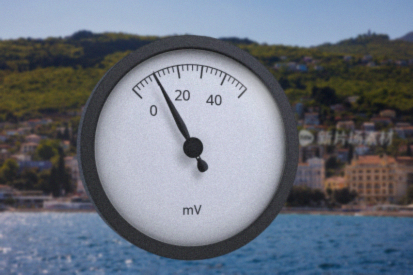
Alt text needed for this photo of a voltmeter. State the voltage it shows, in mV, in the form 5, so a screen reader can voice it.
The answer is 10
